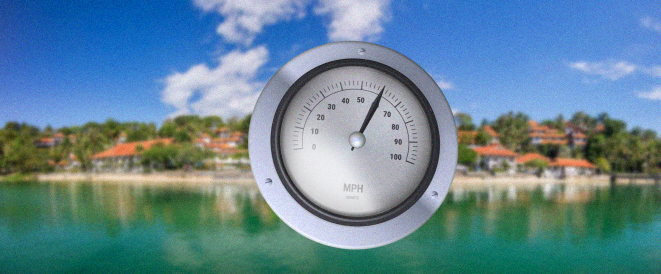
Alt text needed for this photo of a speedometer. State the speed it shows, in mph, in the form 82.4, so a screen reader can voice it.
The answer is 60
